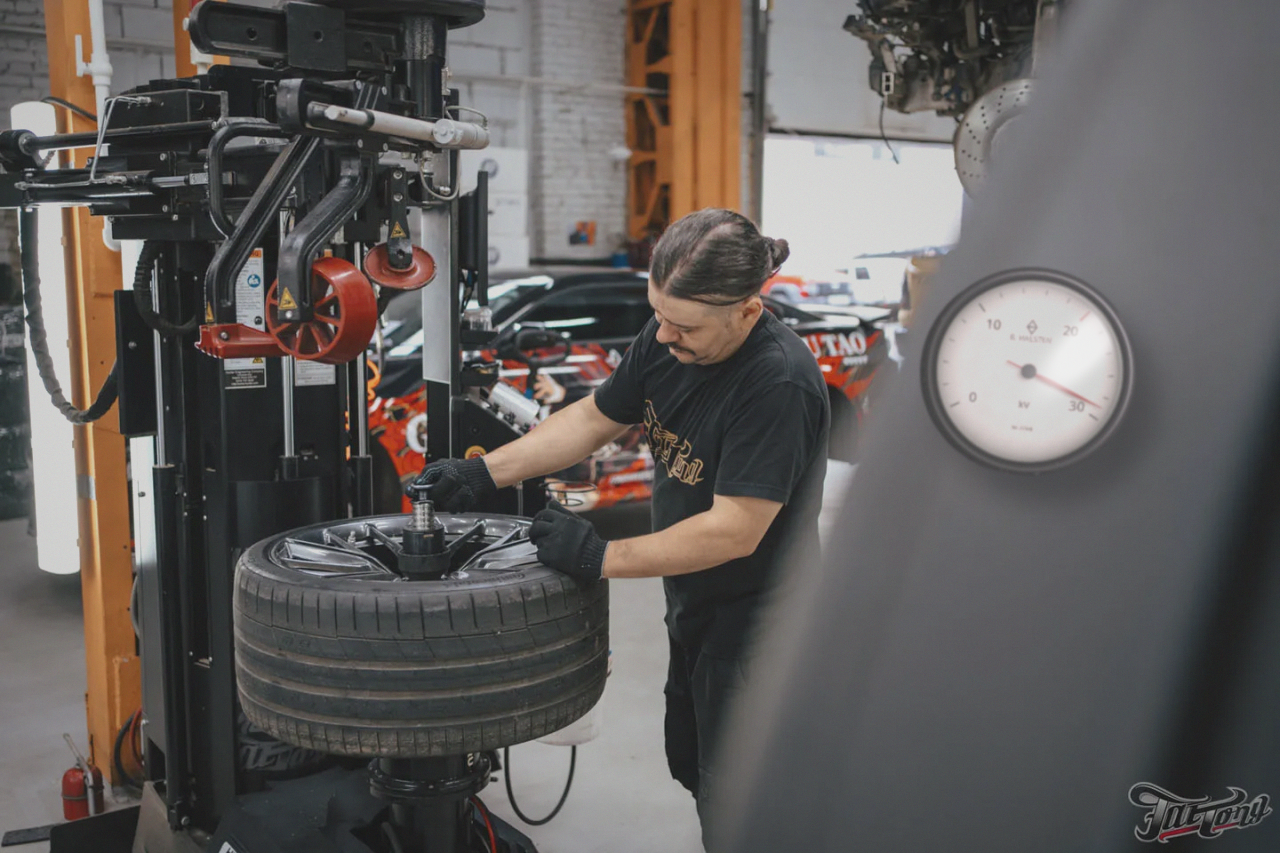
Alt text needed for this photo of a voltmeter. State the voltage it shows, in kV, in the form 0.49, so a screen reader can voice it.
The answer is 29
